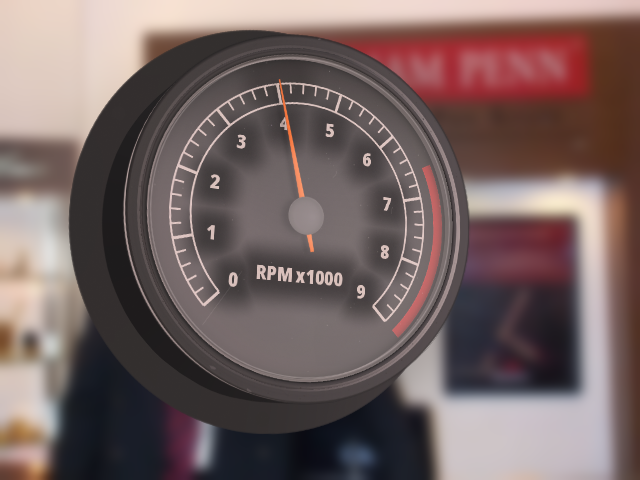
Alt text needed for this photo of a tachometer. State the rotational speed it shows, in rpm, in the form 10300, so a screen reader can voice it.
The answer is 4000
